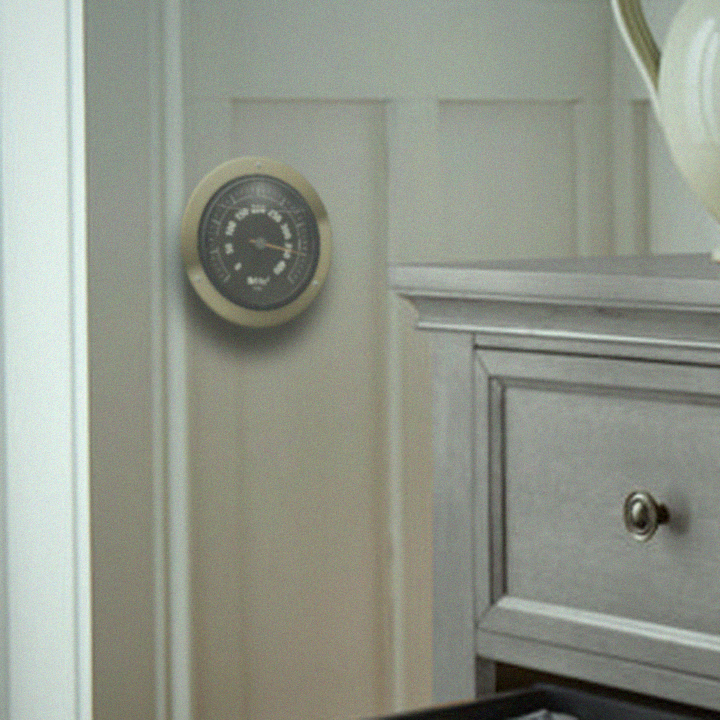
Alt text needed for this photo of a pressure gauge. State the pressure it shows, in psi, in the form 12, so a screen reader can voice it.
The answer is 350
